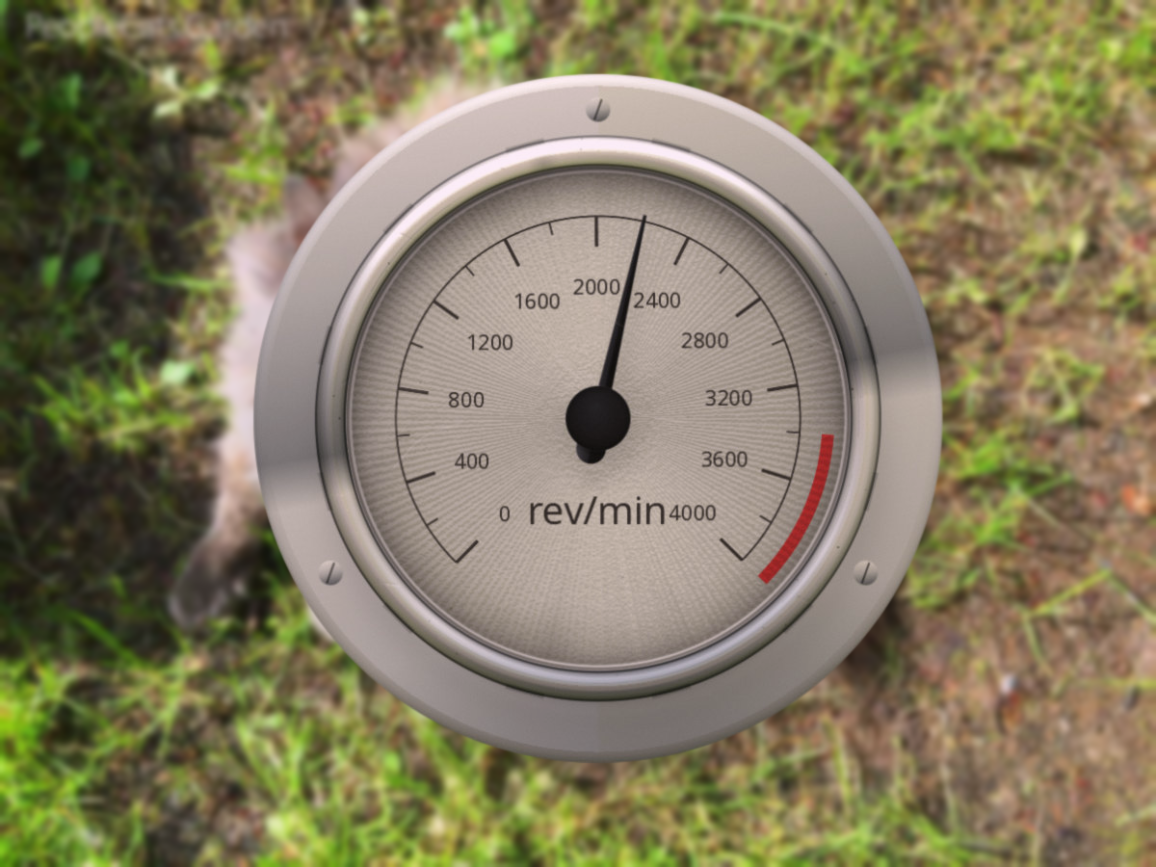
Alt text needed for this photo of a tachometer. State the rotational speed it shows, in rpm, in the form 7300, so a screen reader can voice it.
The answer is 2200
